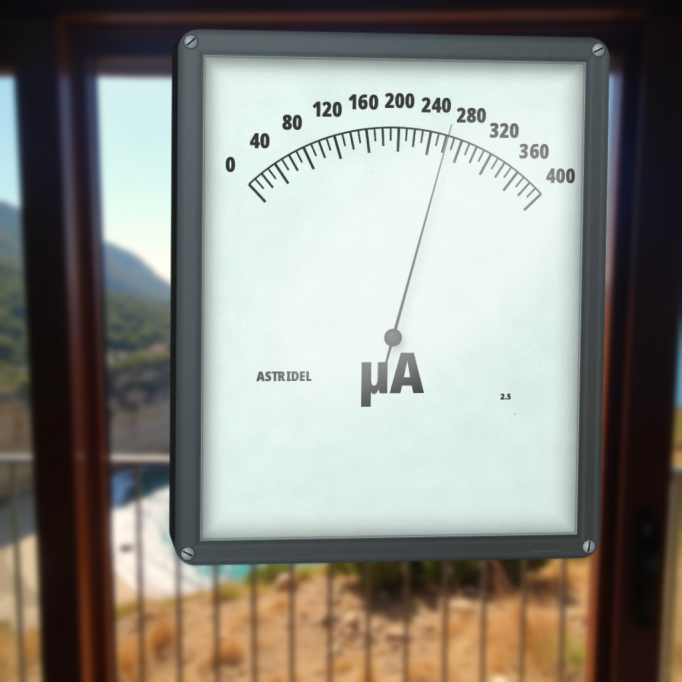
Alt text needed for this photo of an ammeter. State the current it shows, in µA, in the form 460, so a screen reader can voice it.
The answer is 260
